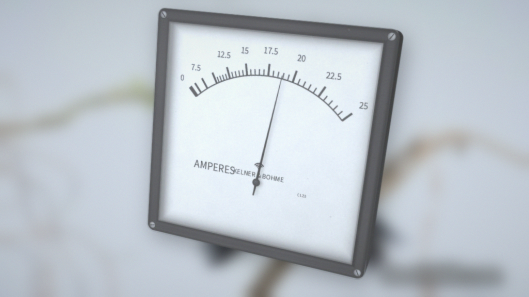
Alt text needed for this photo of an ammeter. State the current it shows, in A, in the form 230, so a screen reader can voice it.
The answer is 19
